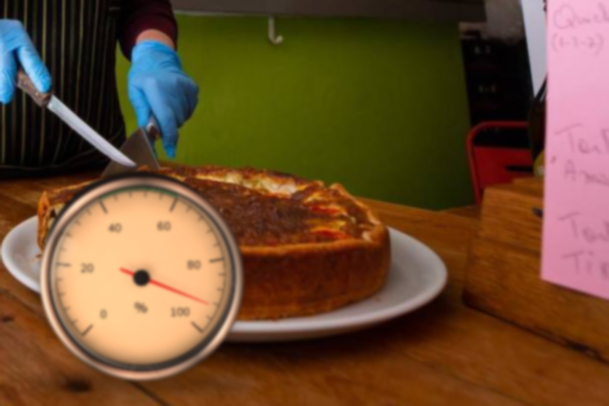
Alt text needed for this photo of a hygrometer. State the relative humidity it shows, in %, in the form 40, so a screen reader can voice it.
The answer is 92
